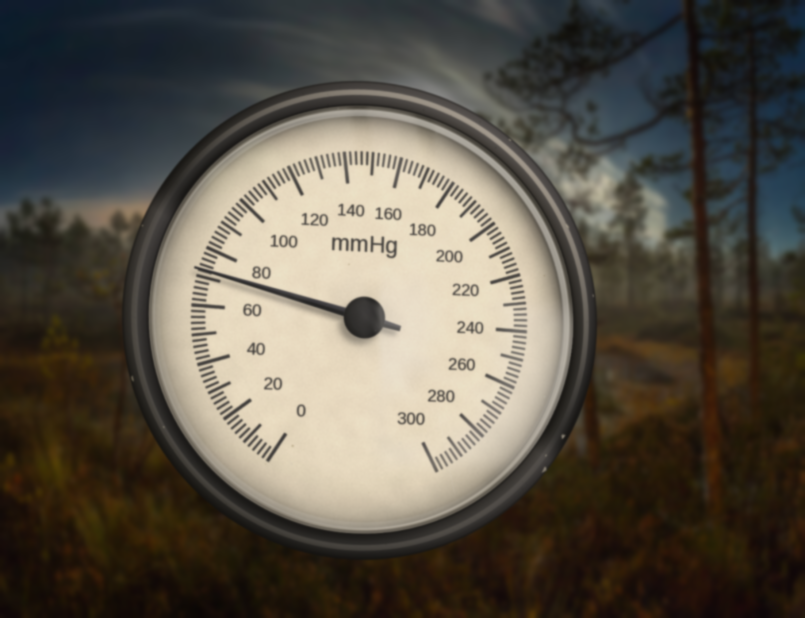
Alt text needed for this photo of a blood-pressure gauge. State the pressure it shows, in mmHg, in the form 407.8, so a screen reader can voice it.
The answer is 72
